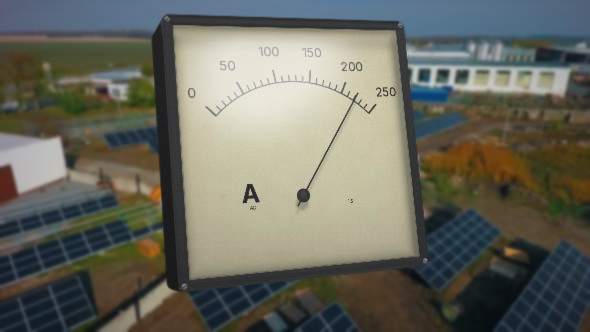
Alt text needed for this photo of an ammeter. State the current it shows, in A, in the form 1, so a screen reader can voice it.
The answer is 220
